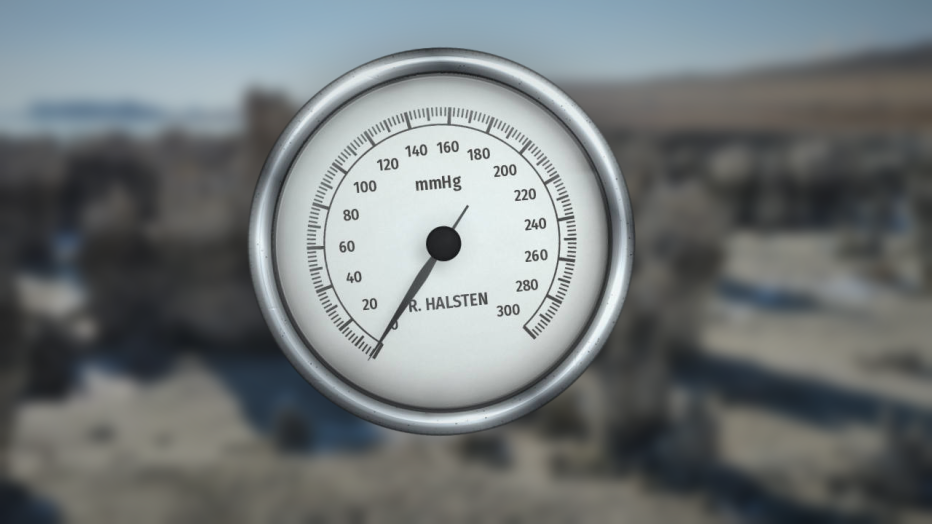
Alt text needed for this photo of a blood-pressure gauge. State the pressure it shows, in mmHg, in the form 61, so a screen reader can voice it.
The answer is 2
